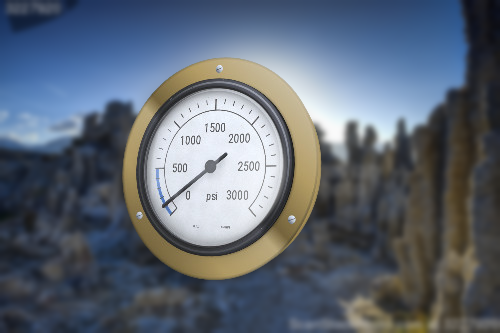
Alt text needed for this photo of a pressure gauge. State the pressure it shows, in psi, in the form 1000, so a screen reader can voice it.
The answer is 100
